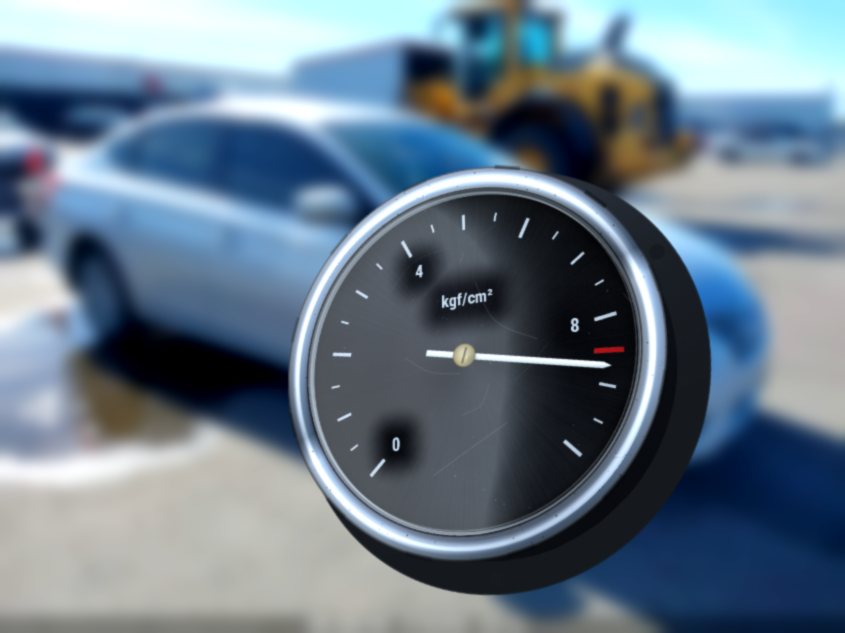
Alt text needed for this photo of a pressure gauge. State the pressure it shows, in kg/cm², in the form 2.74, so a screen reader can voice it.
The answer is 8.75
